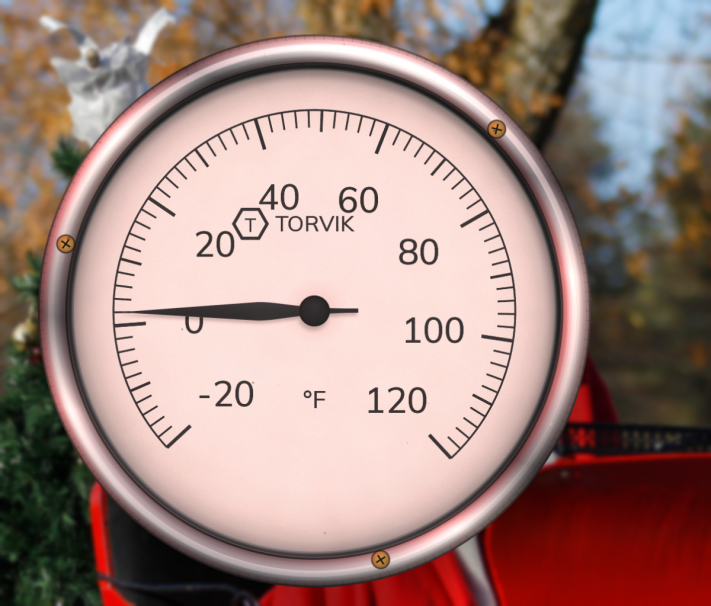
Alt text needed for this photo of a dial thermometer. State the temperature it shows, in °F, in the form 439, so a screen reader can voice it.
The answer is 2
